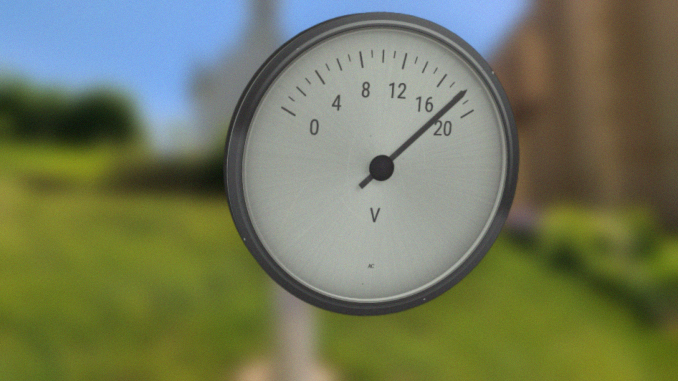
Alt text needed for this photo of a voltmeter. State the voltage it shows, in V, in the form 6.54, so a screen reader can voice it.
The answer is 18
